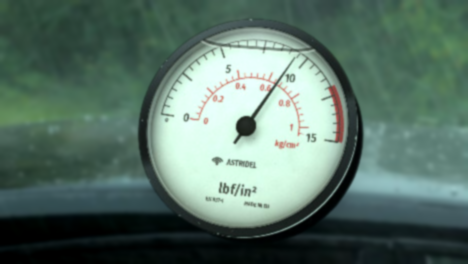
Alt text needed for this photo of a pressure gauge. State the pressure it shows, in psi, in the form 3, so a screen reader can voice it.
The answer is 9.5
